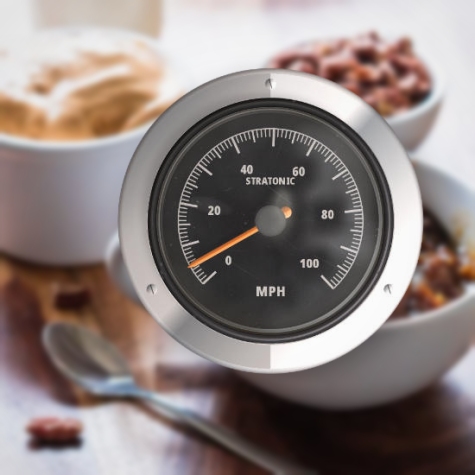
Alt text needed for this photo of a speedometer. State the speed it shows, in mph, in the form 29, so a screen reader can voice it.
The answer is 5
